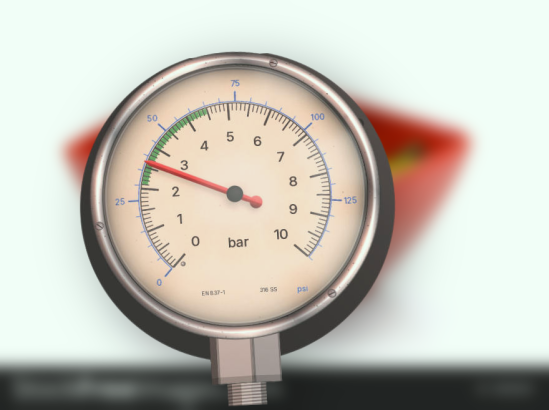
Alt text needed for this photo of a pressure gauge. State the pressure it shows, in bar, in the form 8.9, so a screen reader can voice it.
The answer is 2.6
